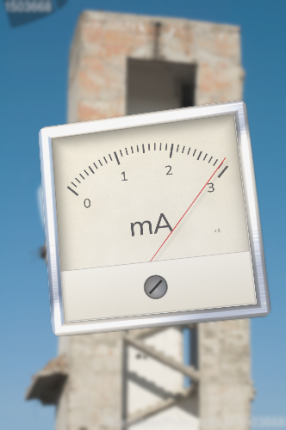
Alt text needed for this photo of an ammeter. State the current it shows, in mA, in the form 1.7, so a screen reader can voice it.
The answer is 2.9
